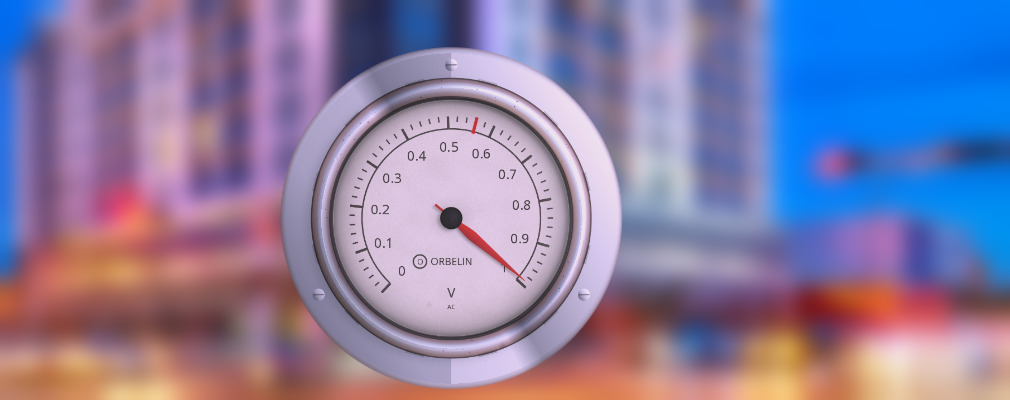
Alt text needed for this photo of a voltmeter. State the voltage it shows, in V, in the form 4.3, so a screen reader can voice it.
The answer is 0.99
